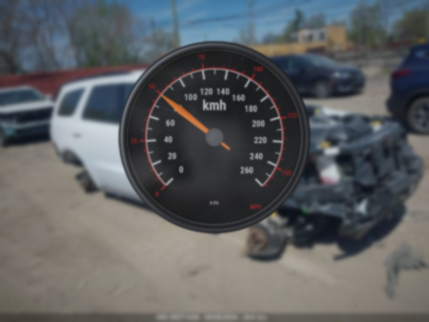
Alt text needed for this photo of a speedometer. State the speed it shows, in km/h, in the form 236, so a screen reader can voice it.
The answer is 80
